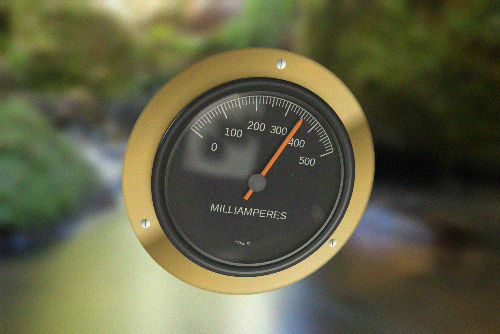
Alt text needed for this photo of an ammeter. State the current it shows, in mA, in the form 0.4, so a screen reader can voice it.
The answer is 350
